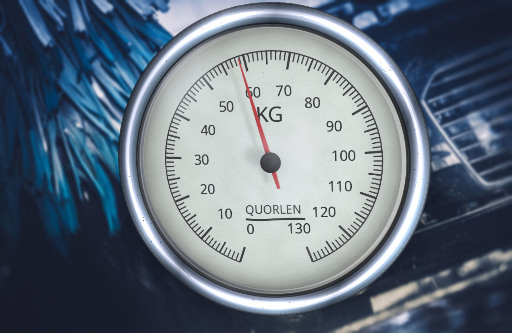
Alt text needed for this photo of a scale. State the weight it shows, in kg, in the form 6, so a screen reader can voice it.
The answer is 59
